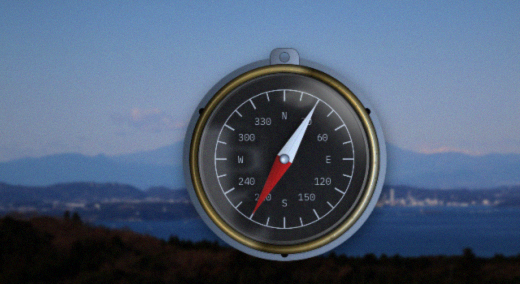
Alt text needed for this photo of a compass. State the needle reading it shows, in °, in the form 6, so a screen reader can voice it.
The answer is 210
